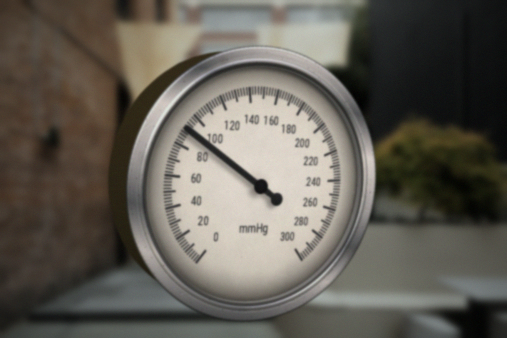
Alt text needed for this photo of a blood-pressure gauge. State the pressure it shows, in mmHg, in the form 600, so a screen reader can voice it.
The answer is 90
